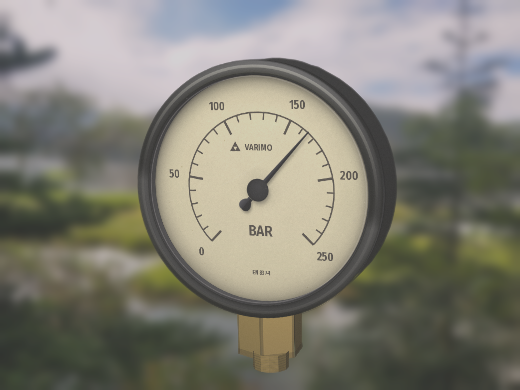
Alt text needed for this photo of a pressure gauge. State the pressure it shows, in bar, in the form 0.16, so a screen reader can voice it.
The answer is 165
